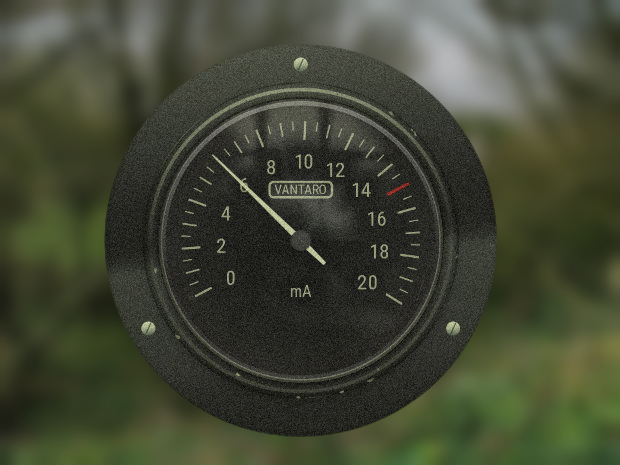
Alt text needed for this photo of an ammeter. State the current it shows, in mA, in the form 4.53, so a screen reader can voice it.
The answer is 6
